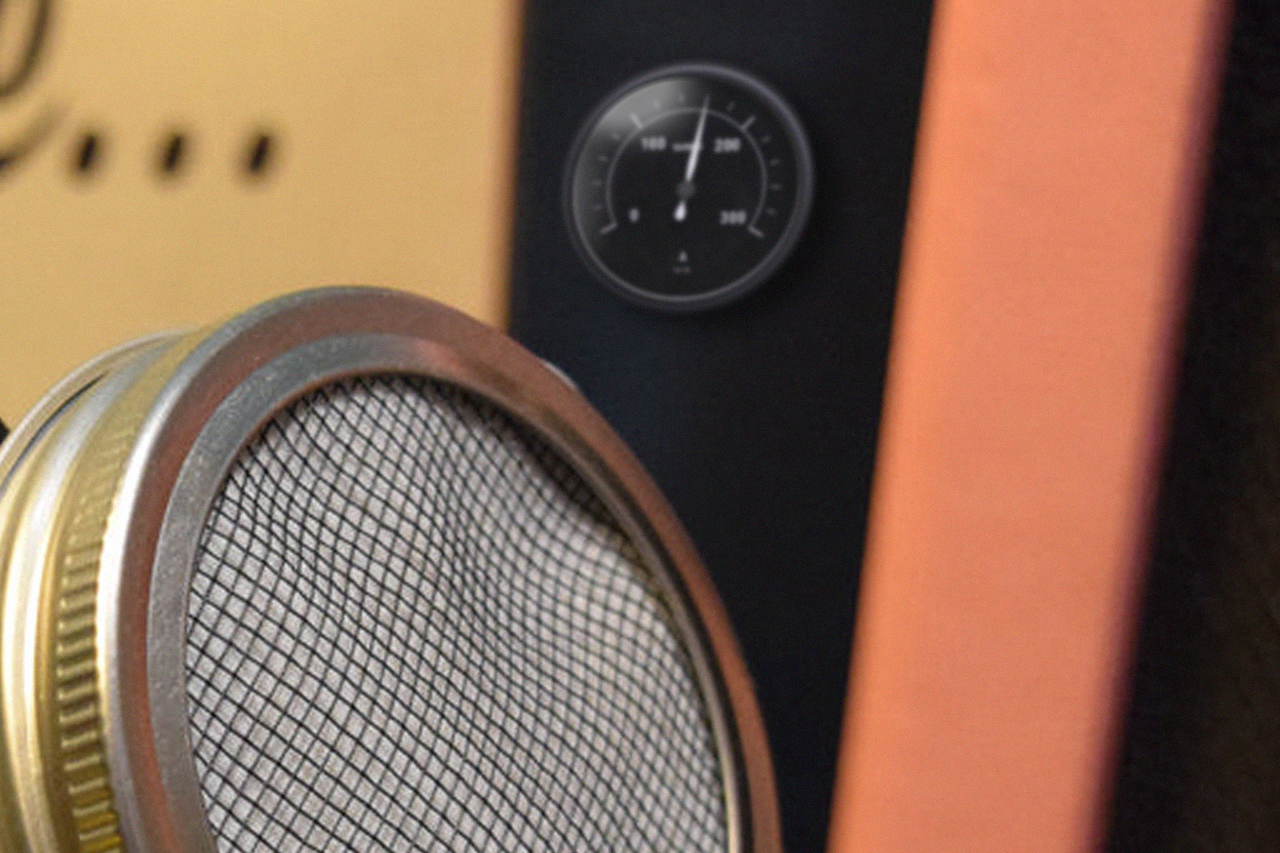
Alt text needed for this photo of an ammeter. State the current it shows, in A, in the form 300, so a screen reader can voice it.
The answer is 160
